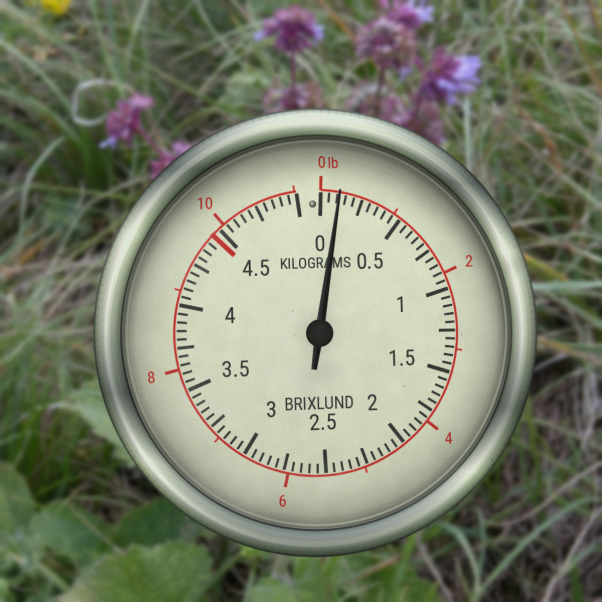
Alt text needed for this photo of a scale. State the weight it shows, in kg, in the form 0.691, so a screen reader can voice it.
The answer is 0.1
